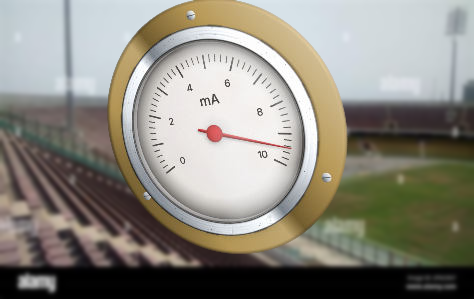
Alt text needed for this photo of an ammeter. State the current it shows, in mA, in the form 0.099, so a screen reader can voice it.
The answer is 9.4
